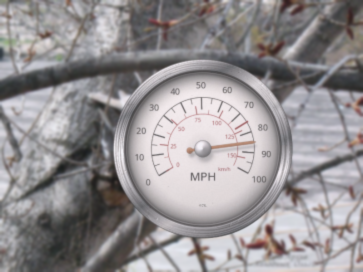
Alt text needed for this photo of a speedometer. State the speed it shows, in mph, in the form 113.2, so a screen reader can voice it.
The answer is 85
